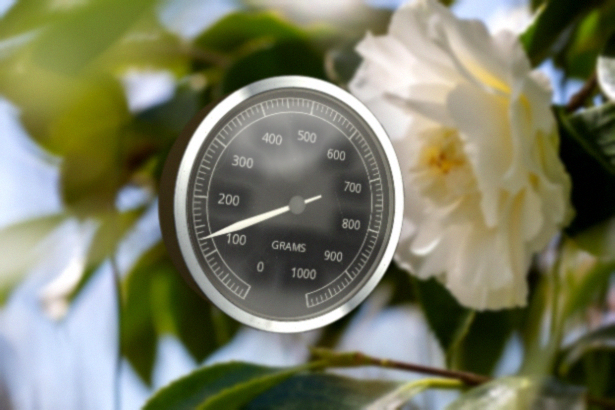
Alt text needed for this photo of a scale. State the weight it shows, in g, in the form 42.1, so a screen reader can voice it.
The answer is 130
